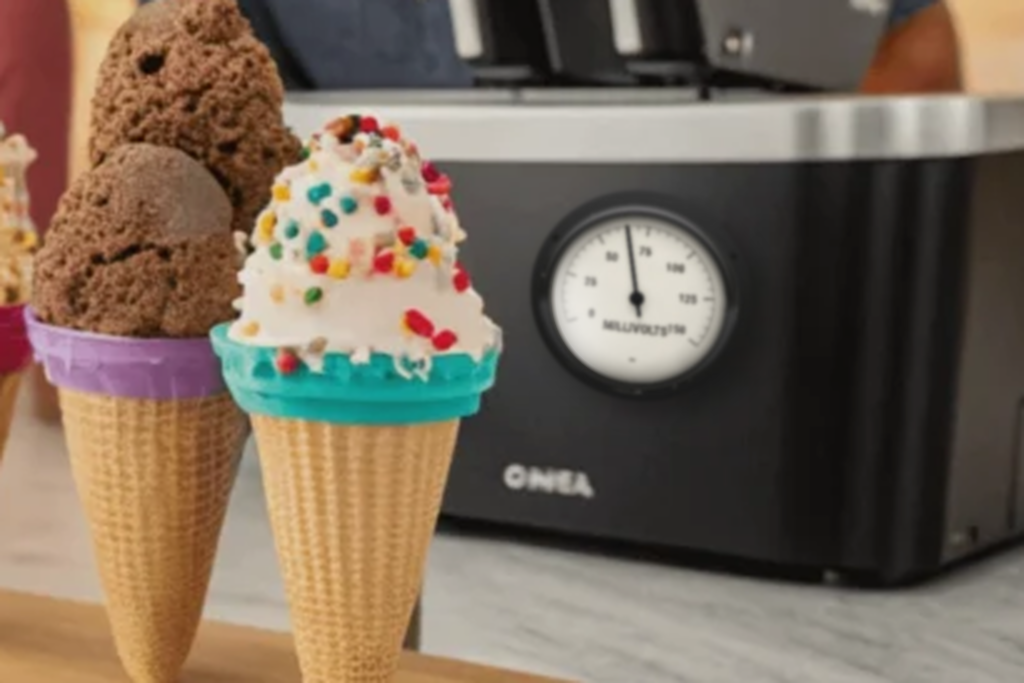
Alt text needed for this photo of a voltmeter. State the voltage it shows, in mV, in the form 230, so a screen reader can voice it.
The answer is 65
